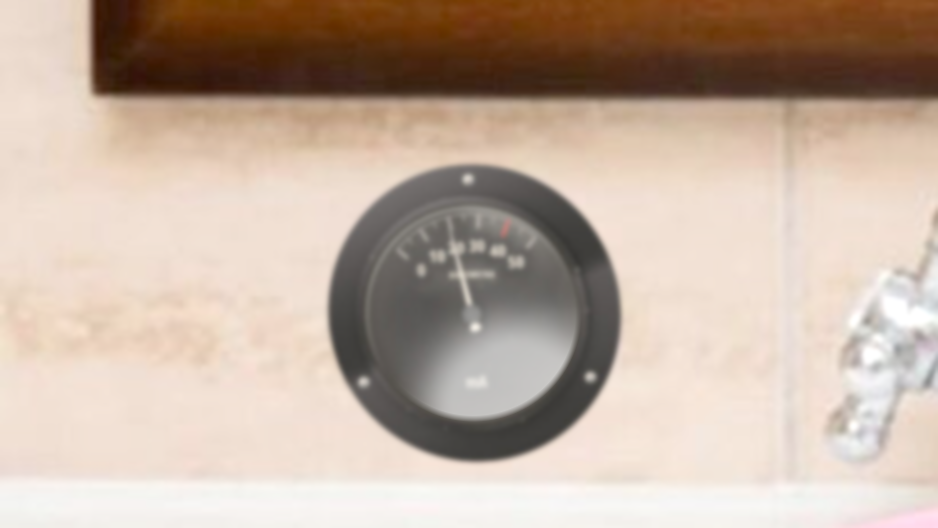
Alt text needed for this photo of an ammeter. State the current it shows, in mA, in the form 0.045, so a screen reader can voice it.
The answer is 20
